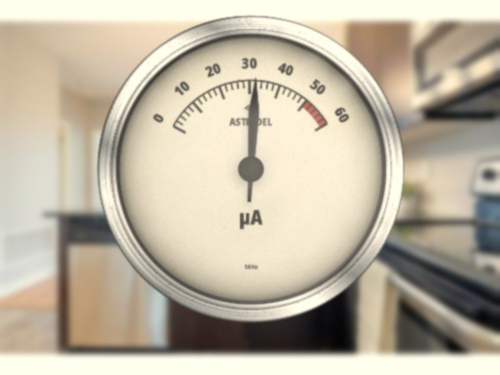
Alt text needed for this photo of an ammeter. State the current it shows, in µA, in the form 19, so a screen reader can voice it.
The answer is 32
